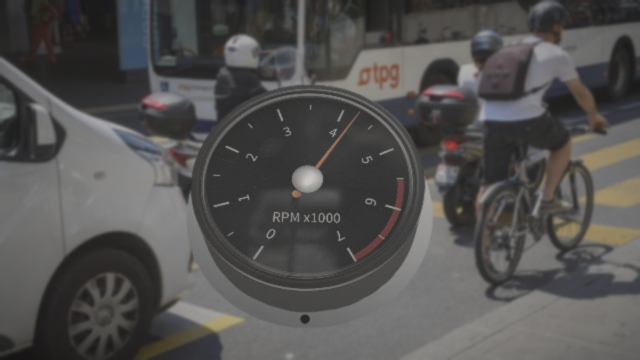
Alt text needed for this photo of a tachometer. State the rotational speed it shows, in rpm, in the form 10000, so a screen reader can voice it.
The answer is 4250
